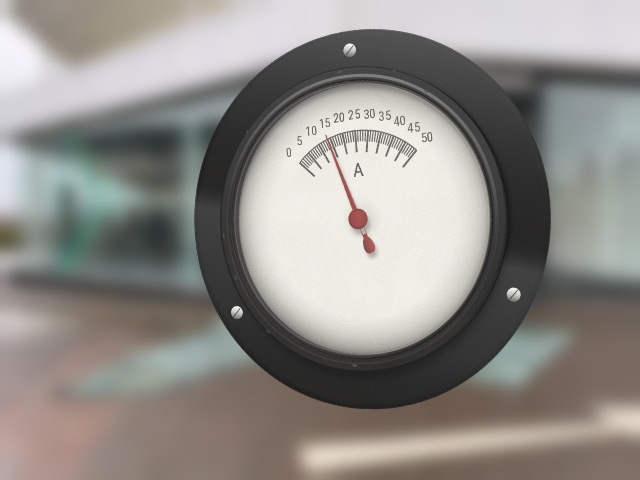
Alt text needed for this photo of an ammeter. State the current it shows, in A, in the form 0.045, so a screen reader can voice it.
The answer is 15
